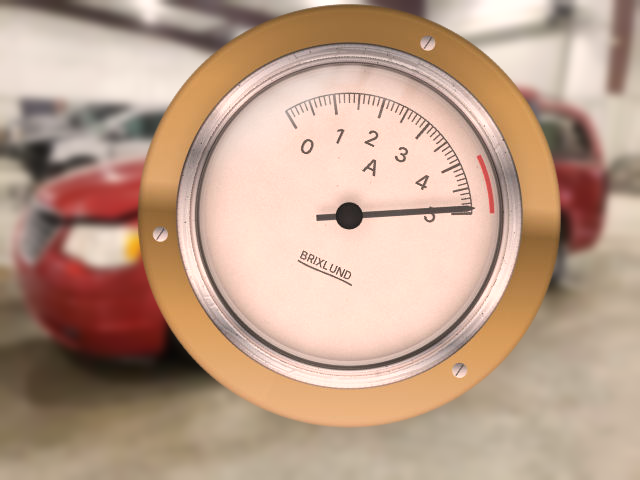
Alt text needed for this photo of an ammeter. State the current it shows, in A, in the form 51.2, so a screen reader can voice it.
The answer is 4.9
